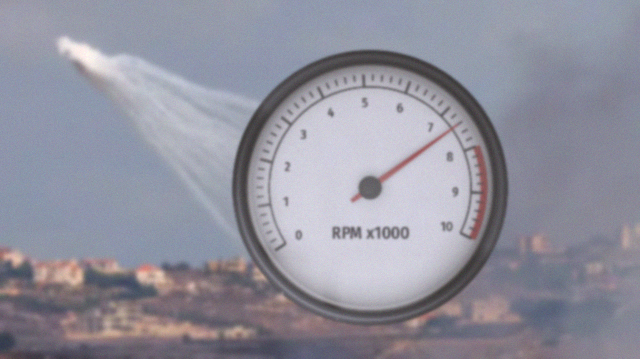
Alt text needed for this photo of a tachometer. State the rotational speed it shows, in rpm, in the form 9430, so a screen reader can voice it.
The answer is 7400
